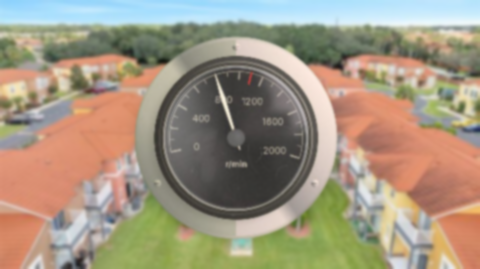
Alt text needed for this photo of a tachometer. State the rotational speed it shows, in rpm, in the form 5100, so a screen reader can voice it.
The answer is 800
